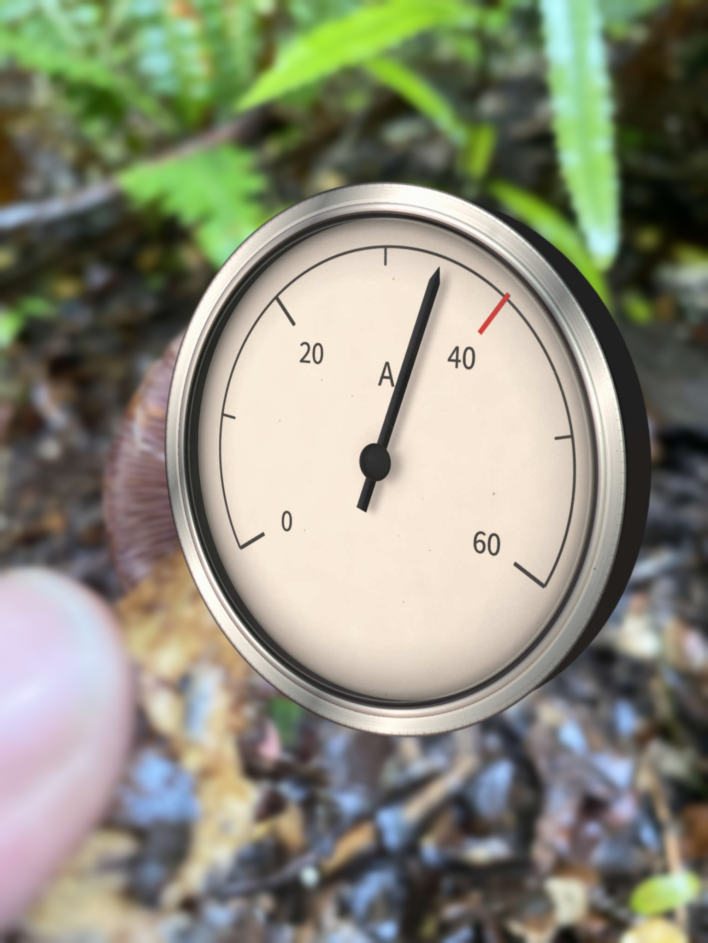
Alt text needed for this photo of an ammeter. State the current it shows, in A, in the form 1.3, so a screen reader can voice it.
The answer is 35
